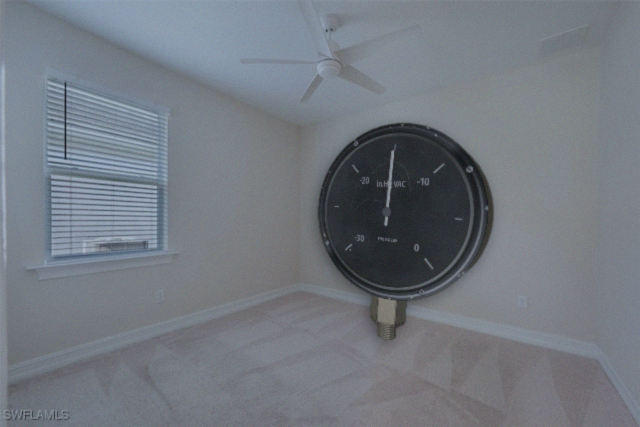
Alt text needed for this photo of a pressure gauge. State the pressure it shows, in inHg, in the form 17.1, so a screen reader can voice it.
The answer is -15
